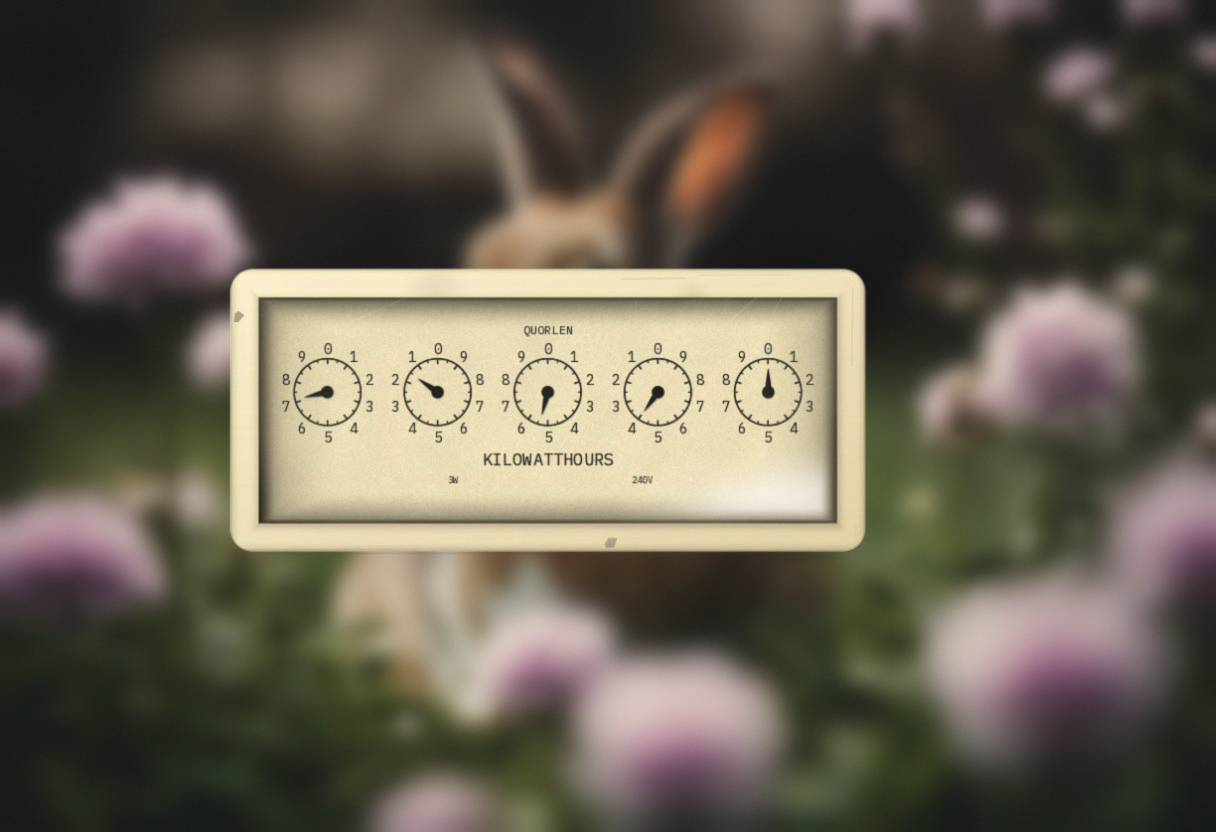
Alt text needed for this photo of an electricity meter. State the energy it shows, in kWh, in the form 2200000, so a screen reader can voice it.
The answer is 71540
